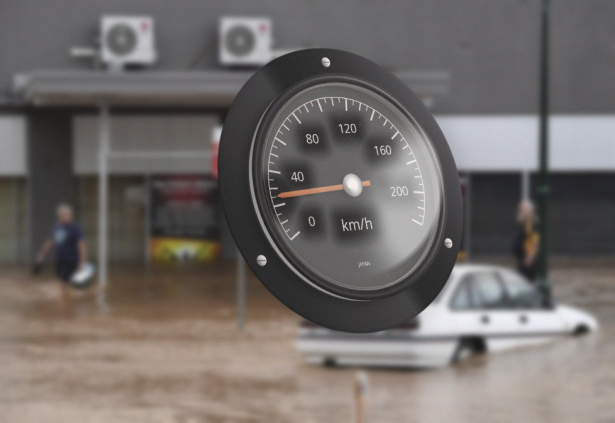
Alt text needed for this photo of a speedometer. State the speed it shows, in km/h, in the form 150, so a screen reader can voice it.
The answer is 25
